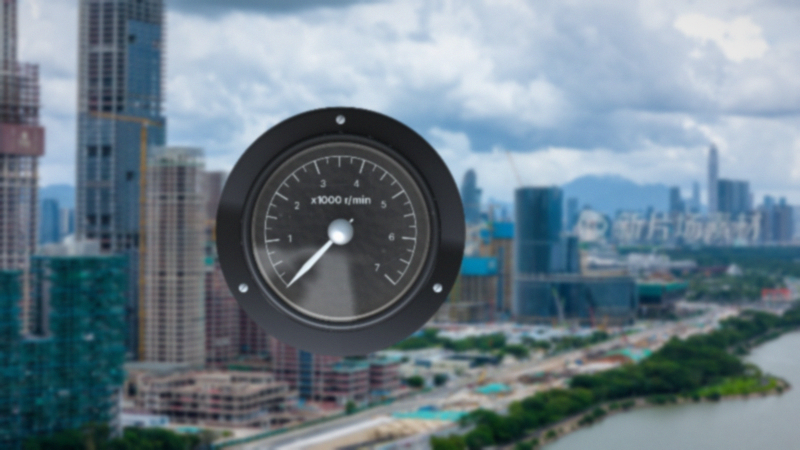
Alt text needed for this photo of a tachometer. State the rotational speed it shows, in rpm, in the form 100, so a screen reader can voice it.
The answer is 0
